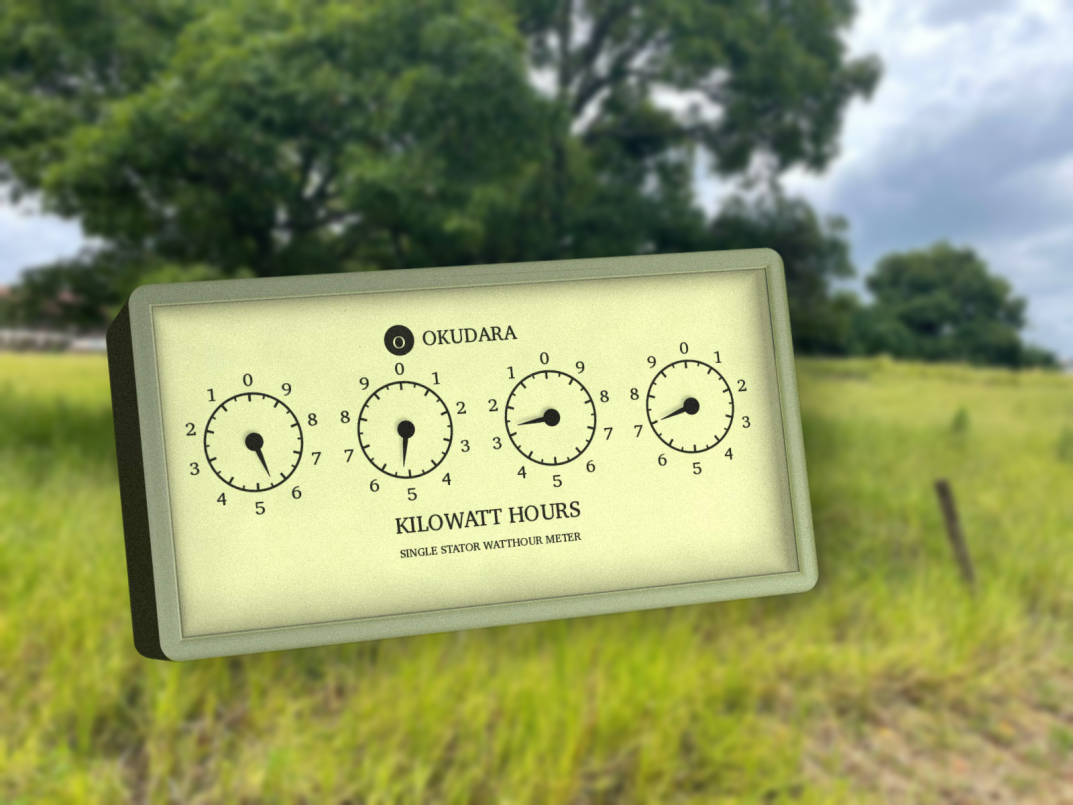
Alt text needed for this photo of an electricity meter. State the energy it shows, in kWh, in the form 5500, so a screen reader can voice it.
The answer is 5527
